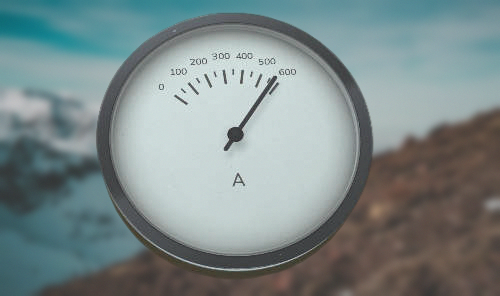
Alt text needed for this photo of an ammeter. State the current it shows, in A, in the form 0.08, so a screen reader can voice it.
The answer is 575
